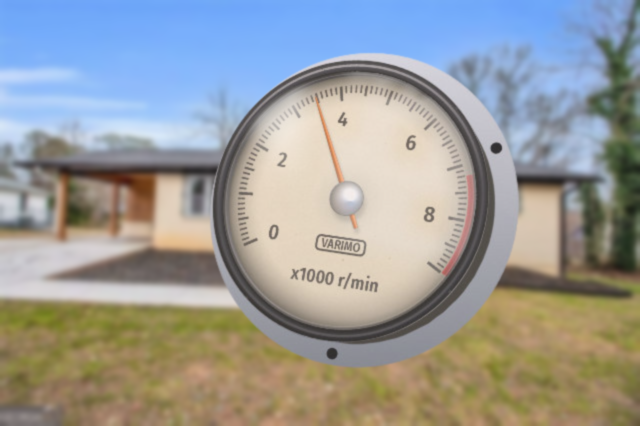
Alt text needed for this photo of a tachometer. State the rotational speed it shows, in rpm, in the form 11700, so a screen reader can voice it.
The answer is 3500
